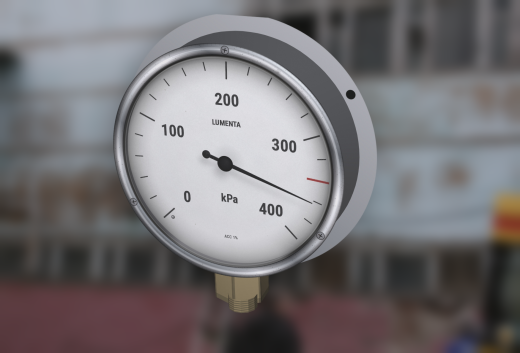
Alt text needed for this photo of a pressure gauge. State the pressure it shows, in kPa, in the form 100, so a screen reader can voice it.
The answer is 360
